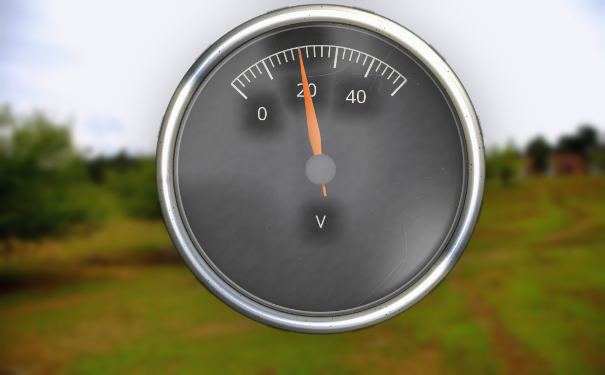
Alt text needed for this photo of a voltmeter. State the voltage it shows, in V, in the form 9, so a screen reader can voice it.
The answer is 20
